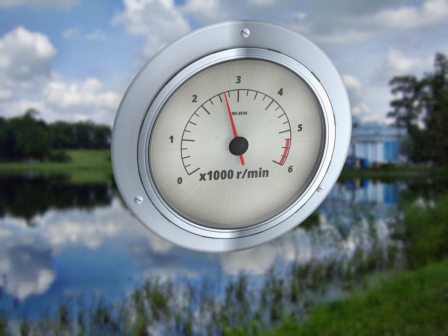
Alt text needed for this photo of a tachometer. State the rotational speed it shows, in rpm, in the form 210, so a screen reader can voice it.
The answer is 2625
